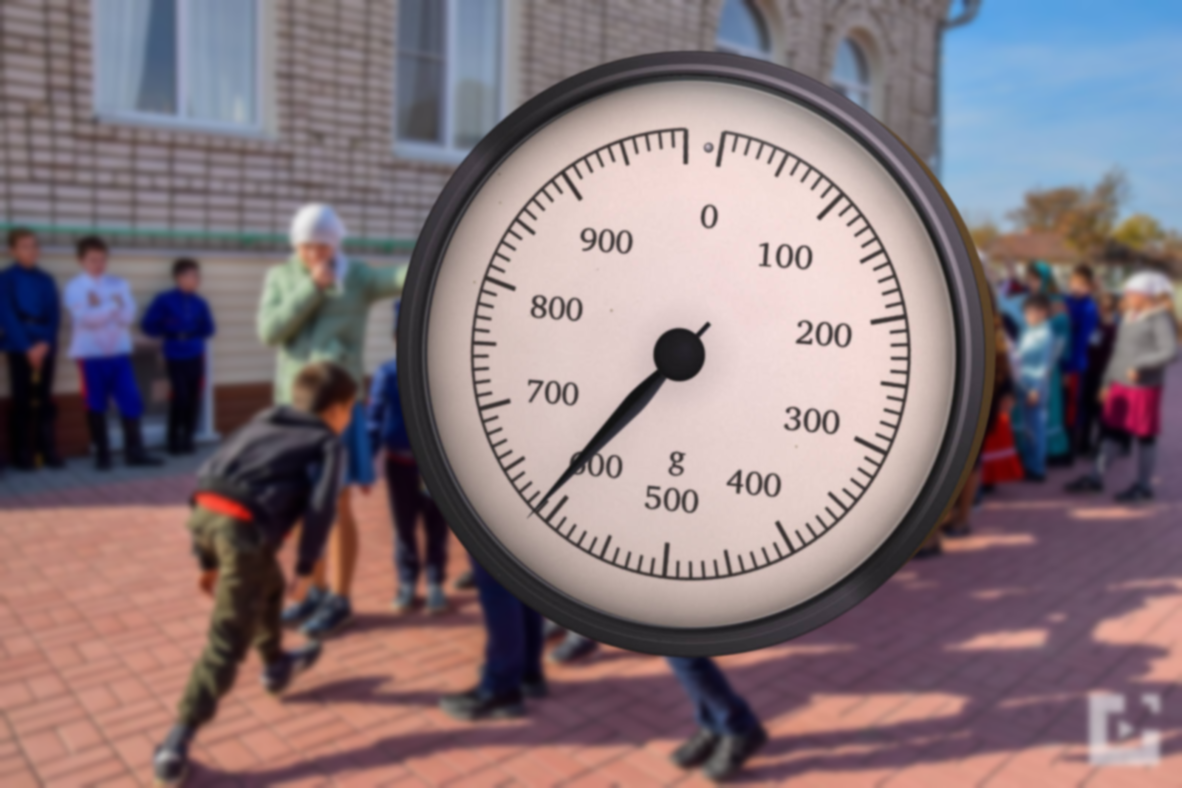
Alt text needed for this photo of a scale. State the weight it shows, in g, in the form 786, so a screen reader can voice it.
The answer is 610
